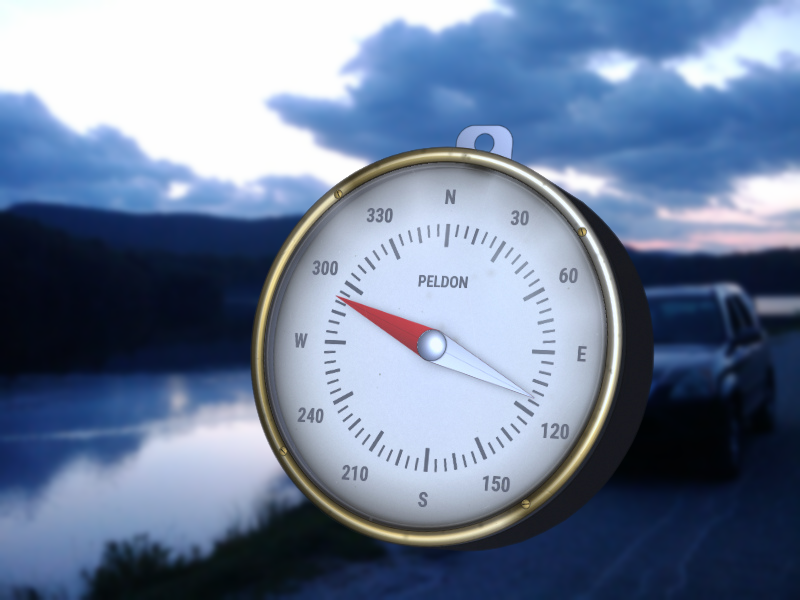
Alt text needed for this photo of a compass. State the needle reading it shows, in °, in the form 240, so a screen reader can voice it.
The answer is 292.5
